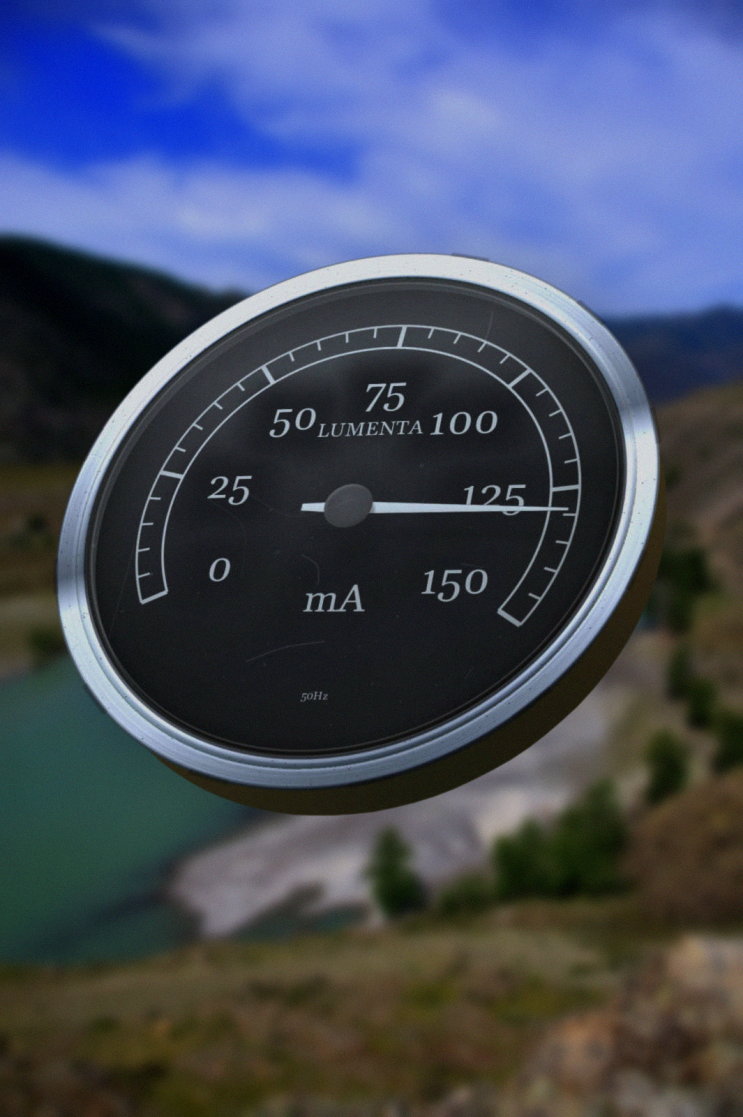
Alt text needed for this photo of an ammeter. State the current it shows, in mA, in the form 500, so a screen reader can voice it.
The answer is 130
